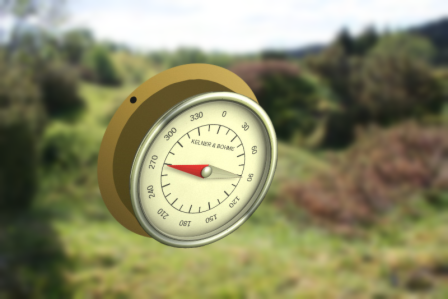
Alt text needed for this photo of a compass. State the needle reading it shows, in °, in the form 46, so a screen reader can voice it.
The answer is 270
